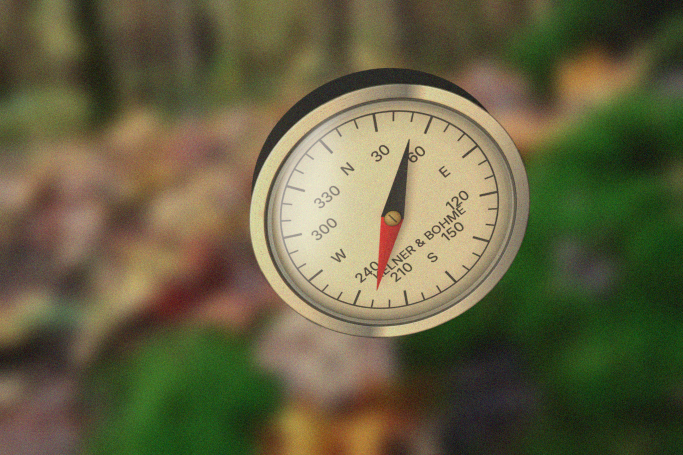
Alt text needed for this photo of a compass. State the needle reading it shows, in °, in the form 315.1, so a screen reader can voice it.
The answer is 230
